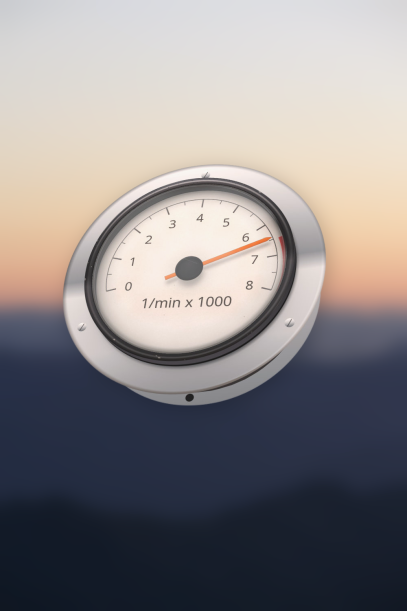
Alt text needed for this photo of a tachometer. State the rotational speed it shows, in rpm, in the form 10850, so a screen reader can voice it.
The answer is 6500
